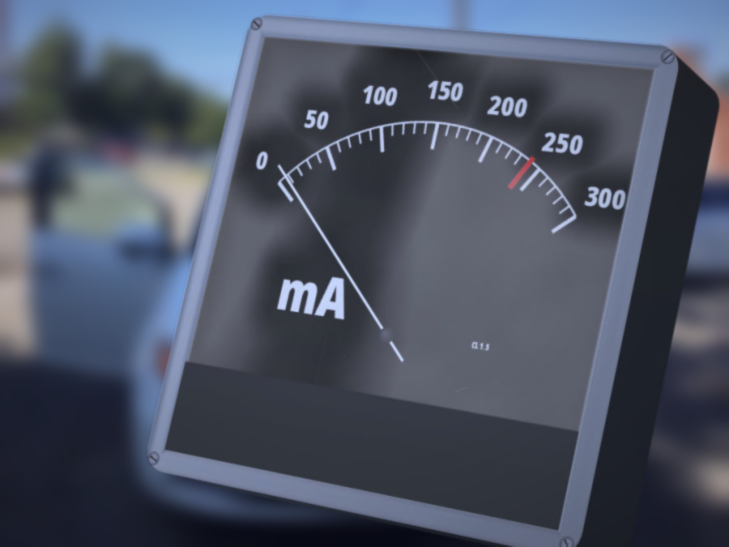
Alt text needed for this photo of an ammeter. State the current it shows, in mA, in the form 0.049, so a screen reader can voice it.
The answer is 10
